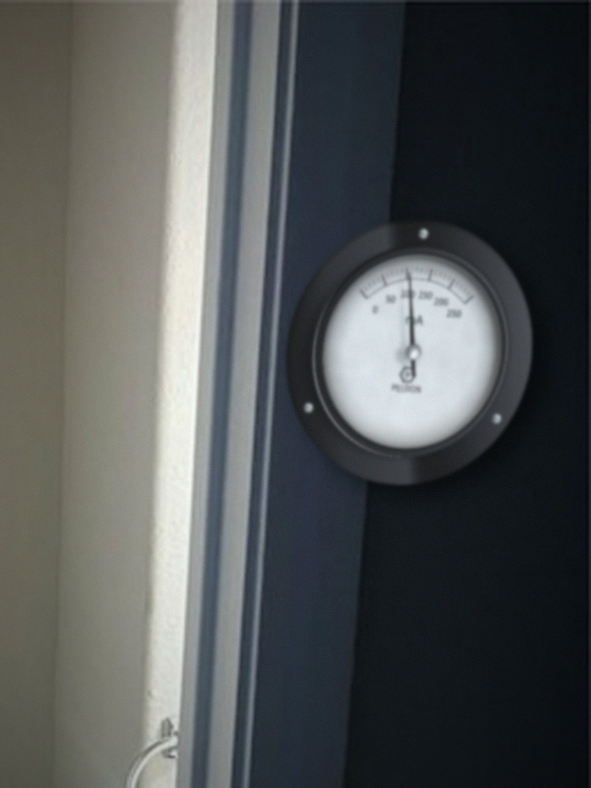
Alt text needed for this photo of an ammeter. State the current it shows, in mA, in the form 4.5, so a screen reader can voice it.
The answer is 100
